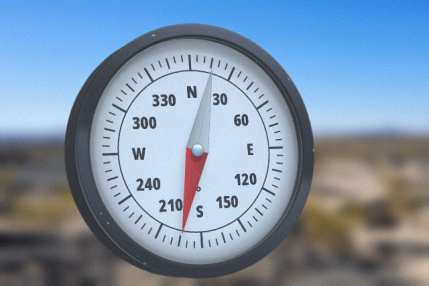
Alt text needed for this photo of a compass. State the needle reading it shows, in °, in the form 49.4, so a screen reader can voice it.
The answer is 195
